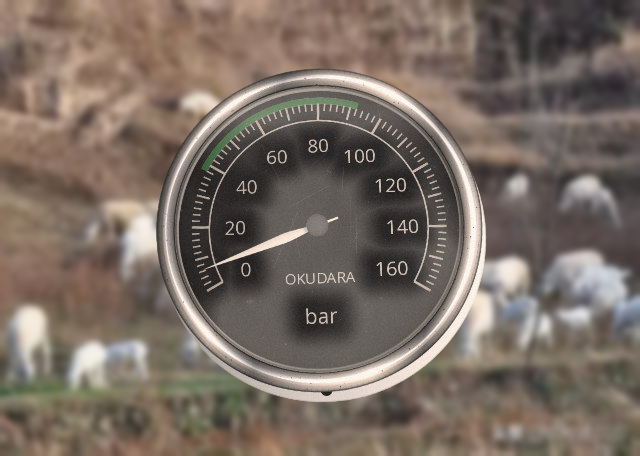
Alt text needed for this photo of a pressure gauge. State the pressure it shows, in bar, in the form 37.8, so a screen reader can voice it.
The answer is 6
